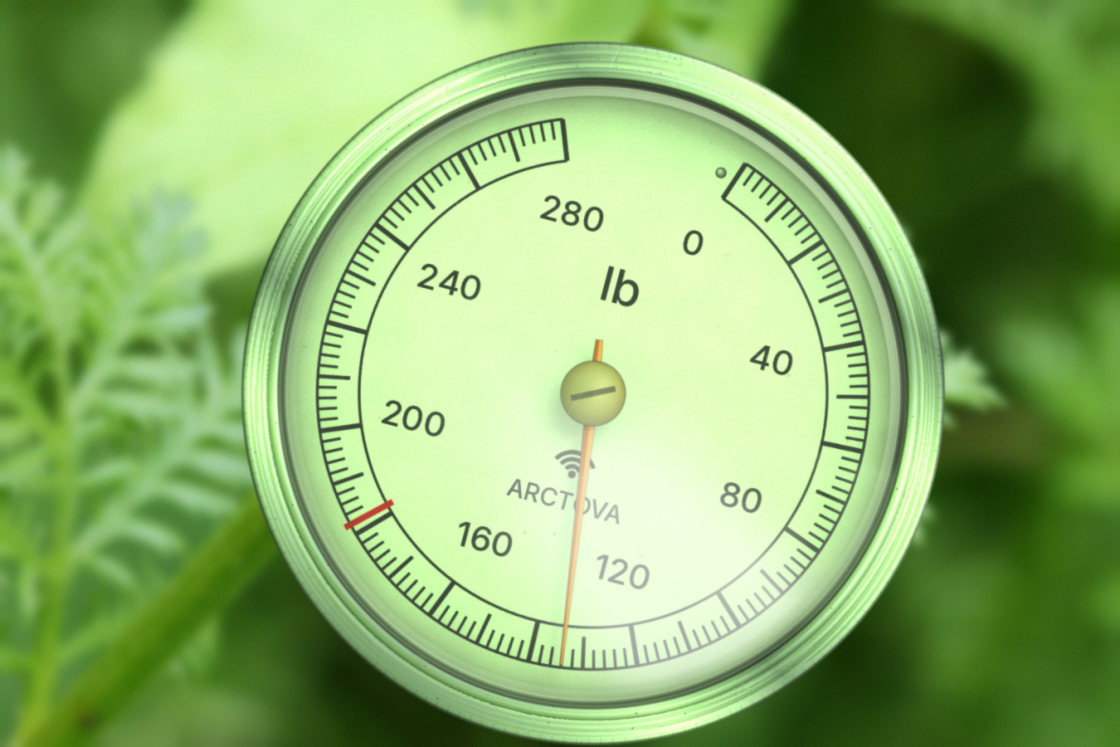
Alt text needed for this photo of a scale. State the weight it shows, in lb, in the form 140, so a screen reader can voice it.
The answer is 134
